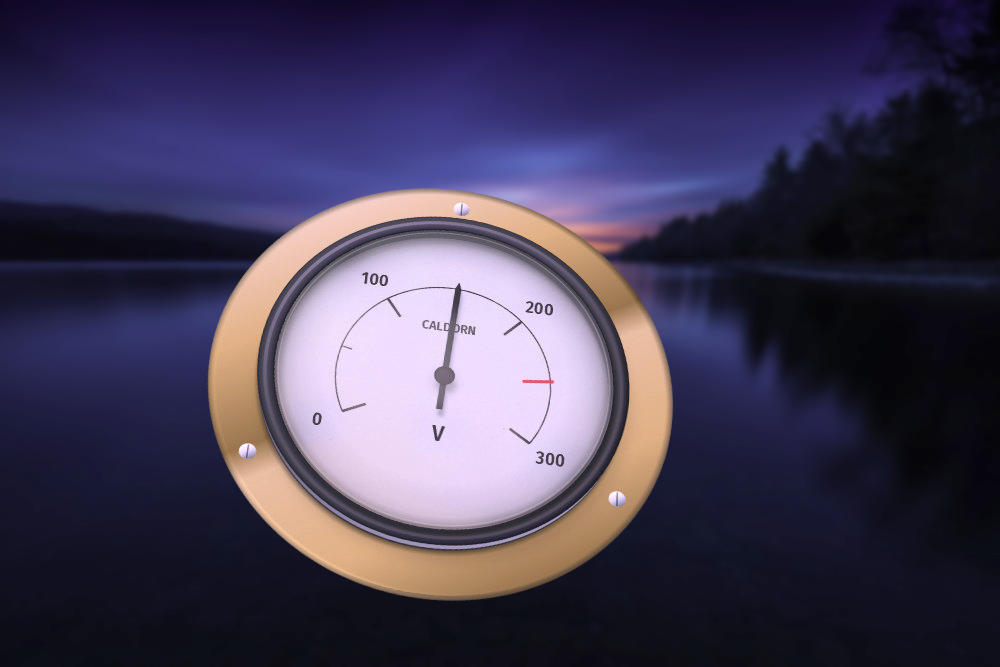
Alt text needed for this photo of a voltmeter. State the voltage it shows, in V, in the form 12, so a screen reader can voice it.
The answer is 150
